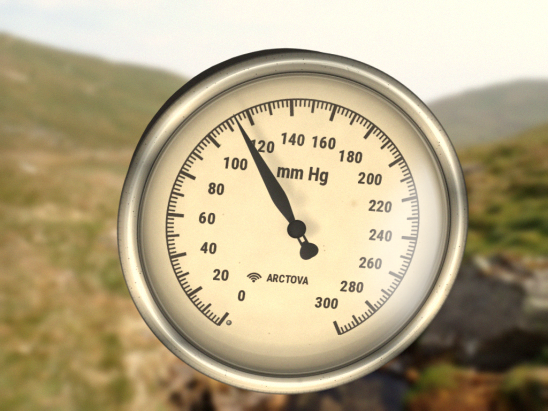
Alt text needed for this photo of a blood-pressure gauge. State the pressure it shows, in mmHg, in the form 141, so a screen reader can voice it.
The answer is 114
